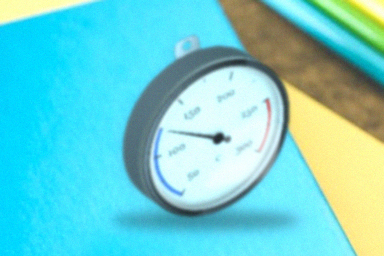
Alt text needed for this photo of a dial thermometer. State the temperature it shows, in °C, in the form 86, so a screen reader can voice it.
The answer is 125
